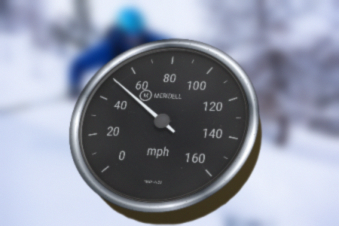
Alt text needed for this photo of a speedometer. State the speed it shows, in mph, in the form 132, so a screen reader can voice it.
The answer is 50
